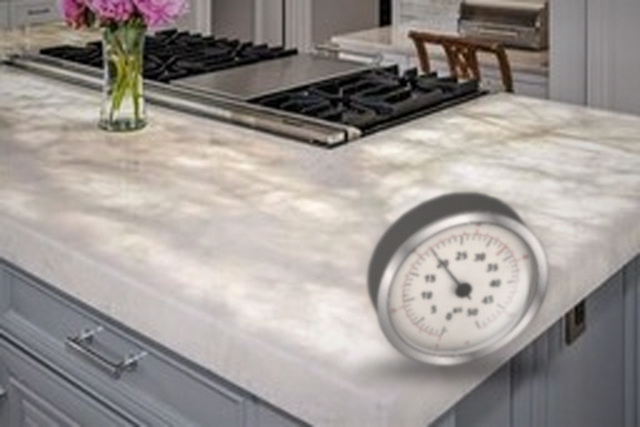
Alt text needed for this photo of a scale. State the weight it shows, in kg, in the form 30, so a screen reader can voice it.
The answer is 20
